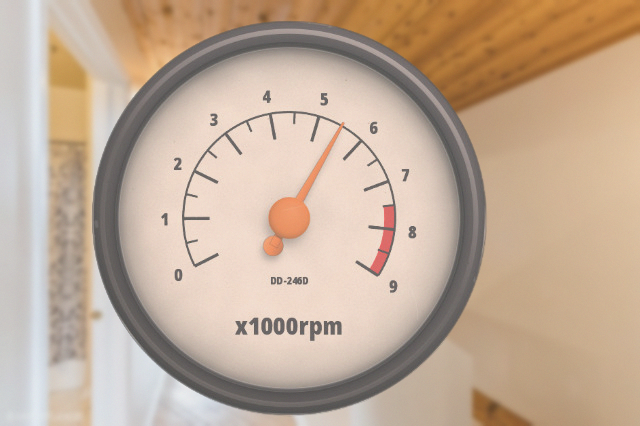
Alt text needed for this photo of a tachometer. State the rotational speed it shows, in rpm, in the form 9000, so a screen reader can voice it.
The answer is 5500
